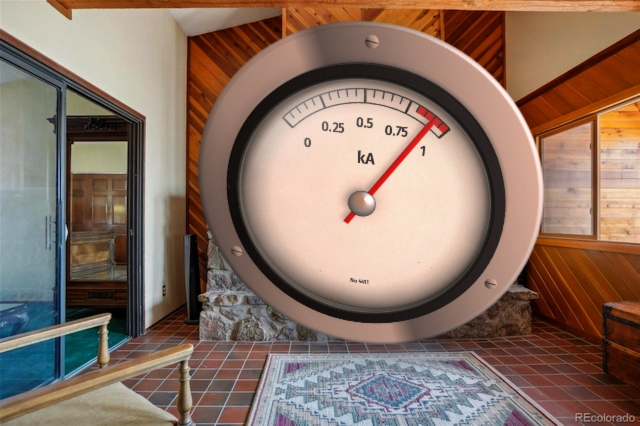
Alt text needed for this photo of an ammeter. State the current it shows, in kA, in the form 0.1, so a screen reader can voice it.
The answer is 0.9
